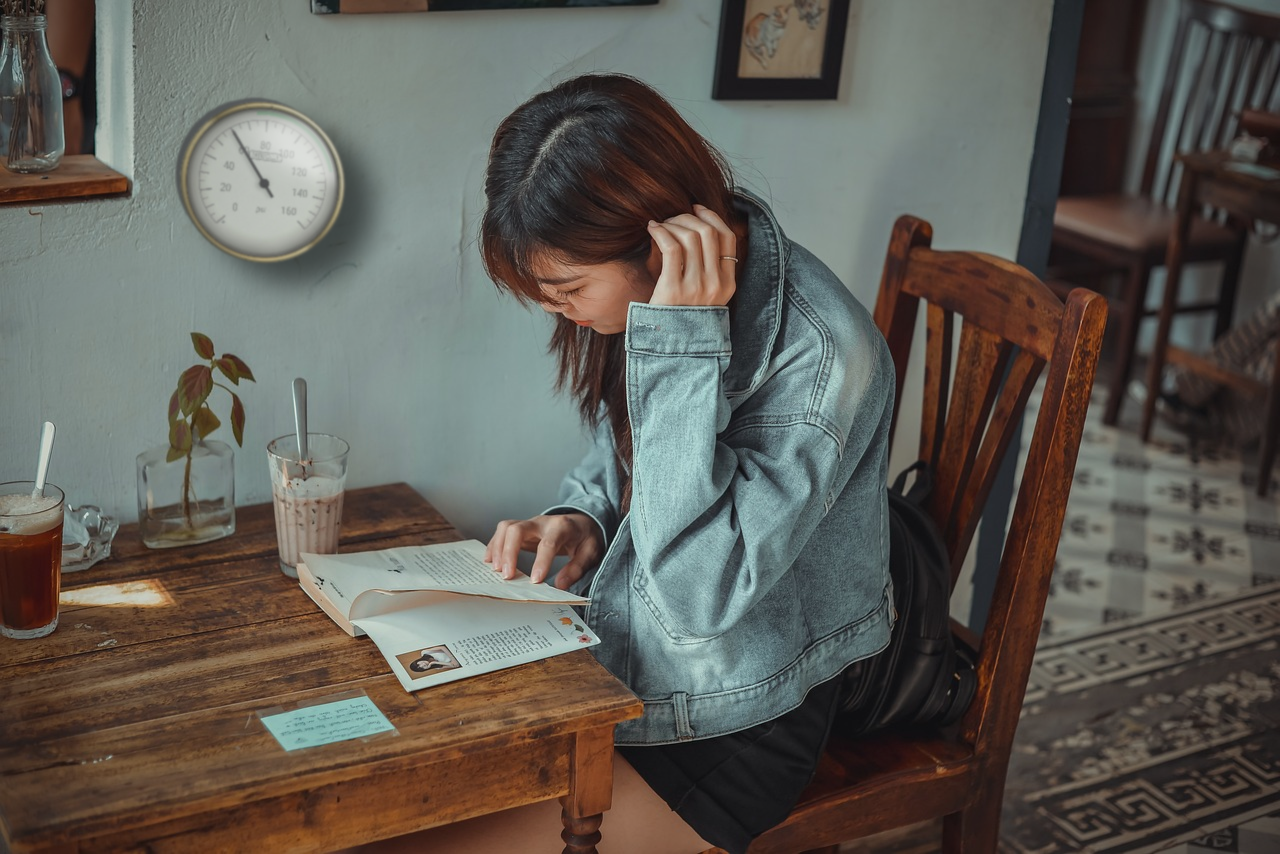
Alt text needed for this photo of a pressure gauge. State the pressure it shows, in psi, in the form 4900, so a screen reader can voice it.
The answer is 60
